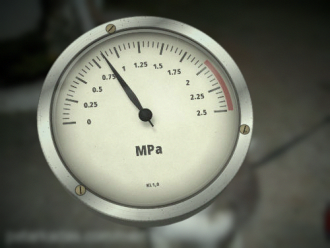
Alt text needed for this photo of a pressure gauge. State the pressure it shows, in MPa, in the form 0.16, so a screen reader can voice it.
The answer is 0.85
